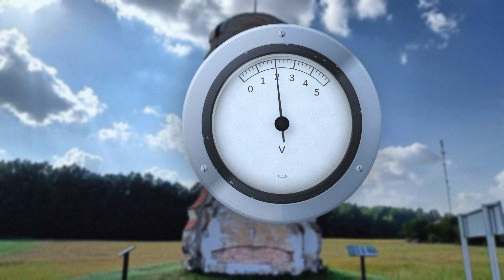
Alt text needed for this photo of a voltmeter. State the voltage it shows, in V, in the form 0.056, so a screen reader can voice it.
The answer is 2
